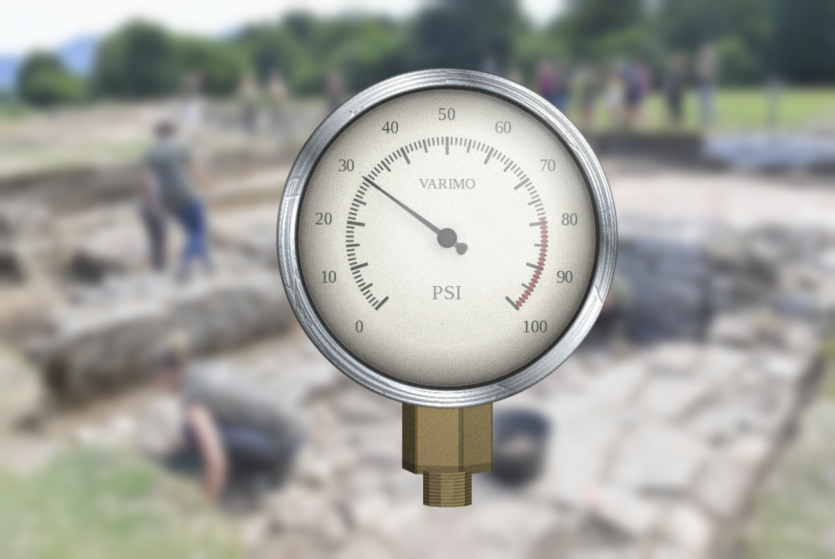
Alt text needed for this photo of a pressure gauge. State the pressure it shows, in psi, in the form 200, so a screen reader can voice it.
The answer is 30
